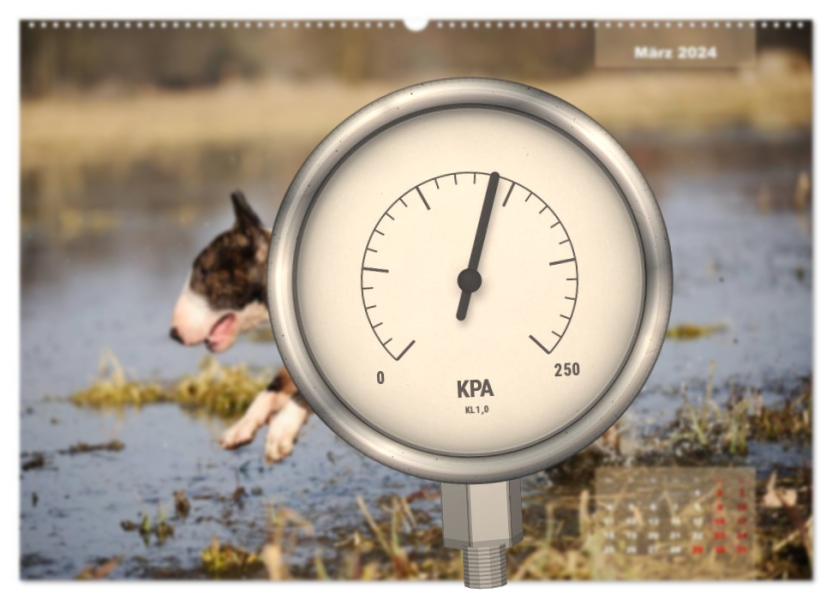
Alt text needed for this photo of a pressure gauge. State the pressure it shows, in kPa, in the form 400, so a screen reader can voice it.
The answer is 140
